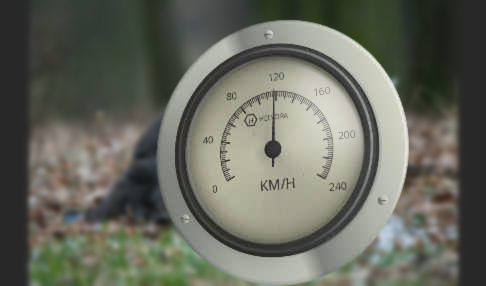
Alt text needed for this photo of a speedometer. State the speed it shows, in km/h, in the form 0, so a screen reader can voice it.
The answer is 120
